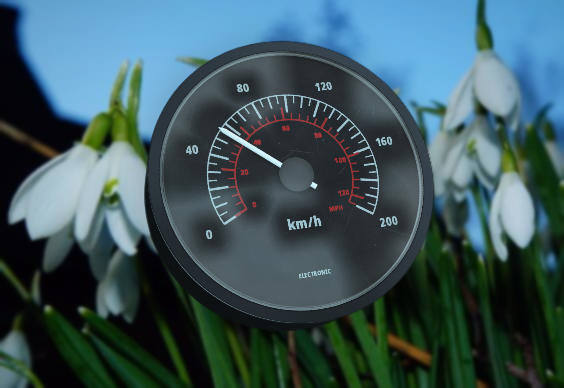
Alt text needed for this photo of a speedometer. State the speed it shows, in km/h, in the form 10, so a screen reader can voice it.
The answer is 55
